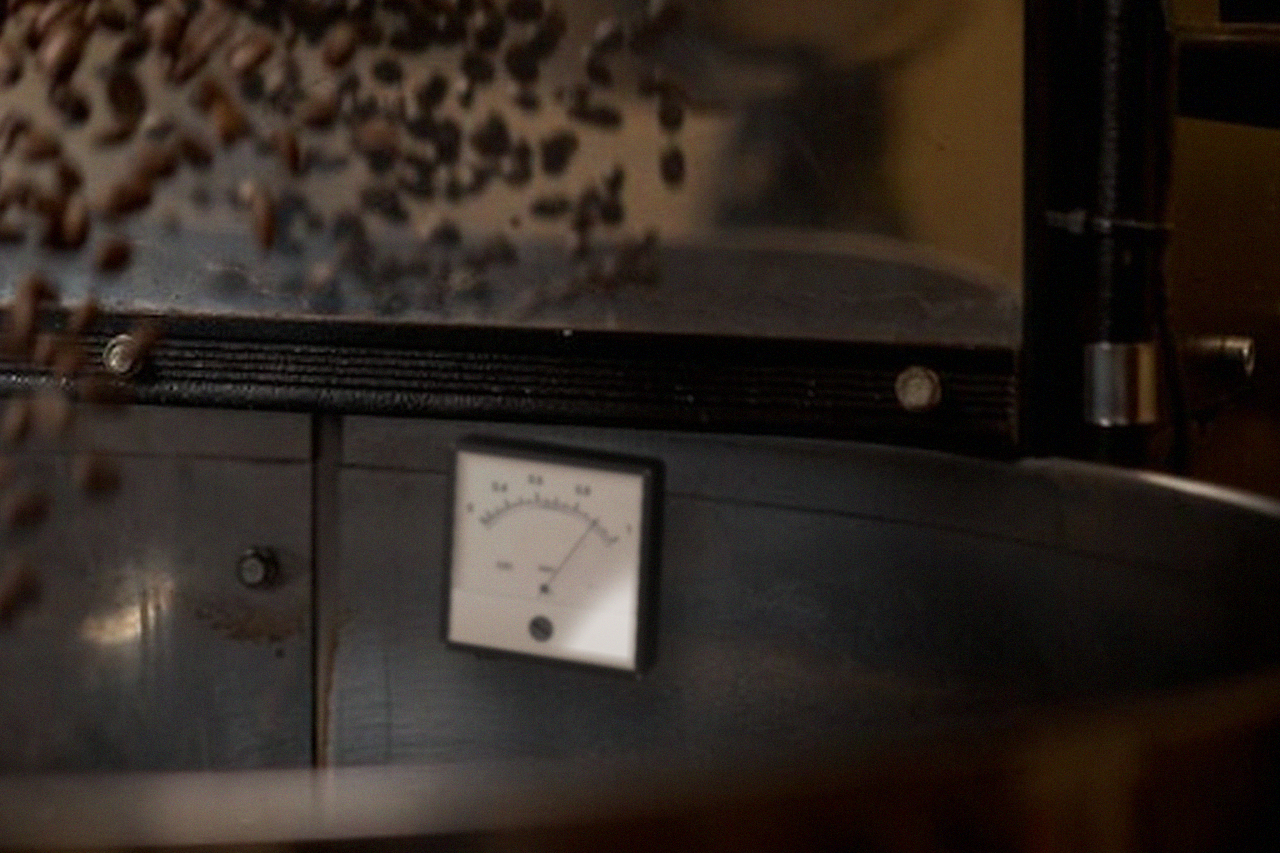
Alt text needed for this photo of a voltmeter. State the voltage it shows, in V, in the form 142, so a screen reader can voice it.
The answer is 0.9
